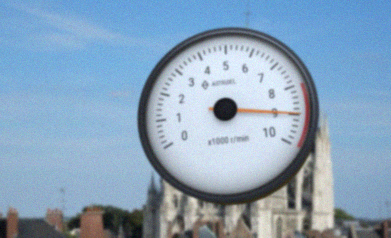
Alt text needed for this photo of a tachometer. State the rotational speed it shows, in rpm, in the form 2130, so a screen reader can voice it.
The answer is 9000
